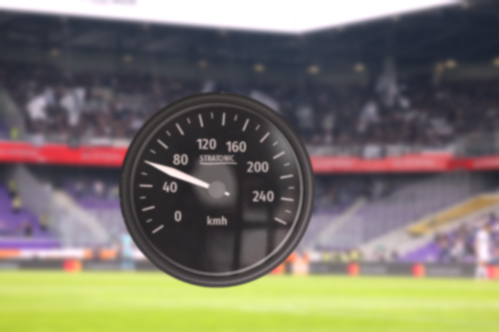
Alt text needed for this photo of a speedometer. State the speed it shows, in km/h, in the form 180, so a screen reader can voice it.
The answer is 60
